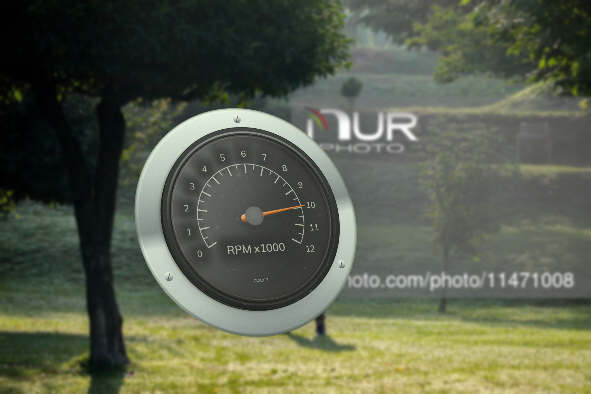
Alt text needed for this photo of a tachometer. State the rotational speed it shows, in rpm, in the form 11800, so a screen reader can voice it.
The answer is 10000
